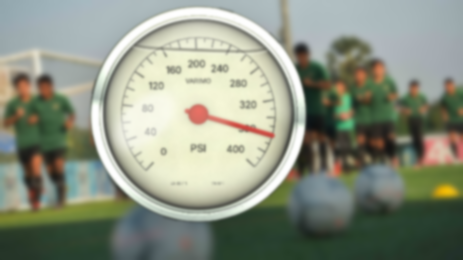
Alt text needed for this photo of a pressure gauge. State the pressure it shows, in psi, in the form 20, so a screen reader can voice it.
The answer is 360
